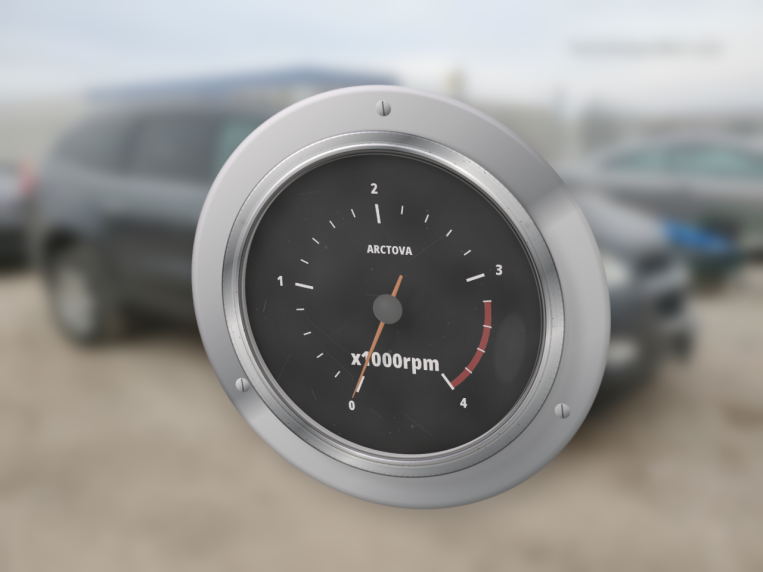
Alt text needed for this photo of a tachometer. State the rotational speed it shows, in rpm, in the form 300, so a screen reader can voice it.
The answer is 0
